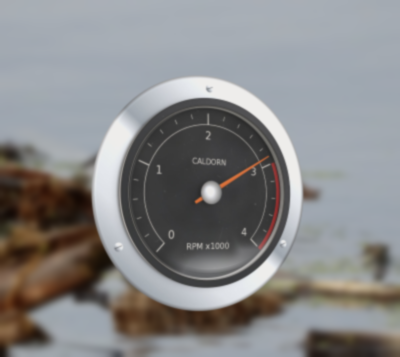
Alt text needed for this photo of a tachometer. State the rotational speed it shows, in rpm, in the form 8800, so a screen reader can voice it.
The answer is 2900
